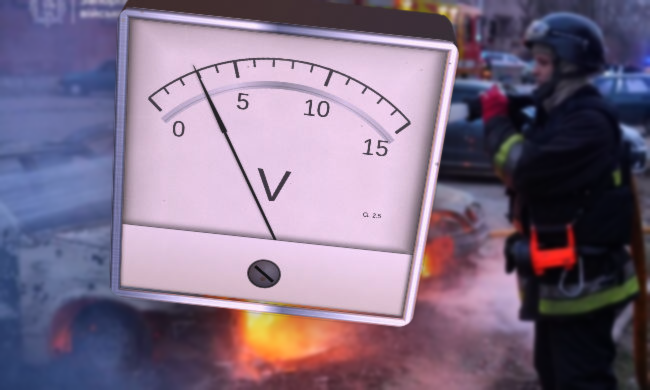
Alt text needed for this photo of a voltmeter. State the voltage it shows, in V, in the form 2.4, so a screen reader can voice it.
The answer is 3
